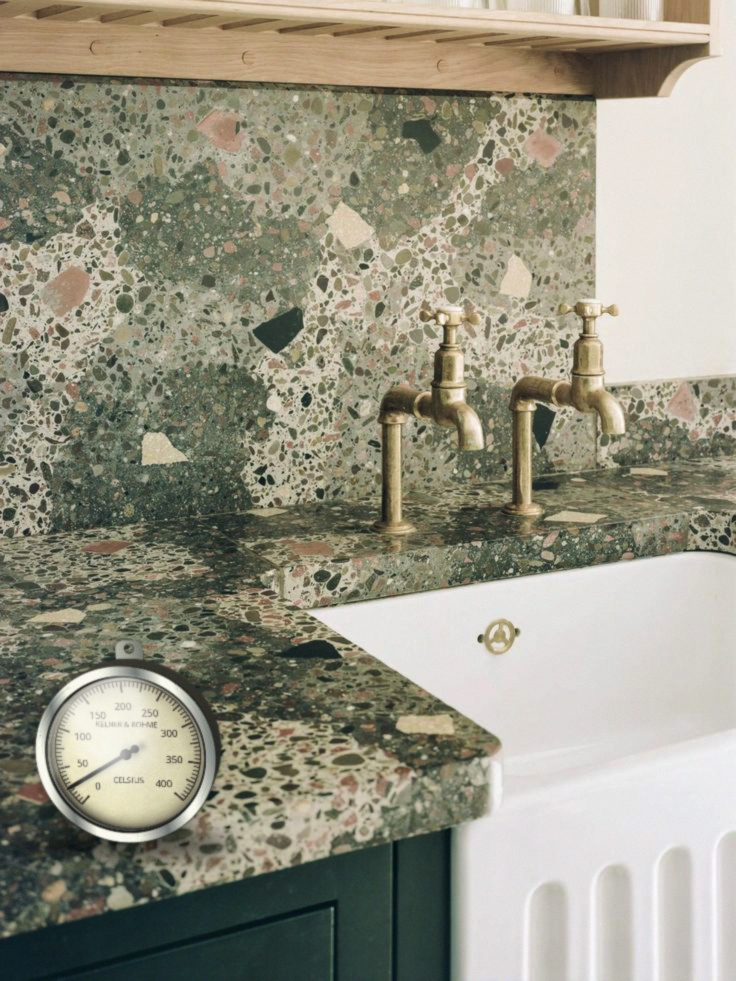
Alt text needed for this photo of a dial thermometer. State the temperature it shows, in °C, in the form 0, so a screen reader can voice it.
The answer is 25
